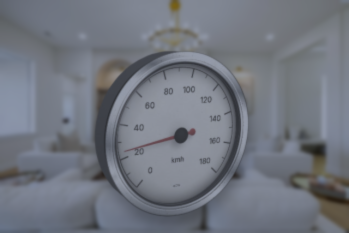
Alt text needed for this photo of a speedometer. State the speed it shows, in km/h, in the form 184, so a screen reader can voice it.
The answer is 25
